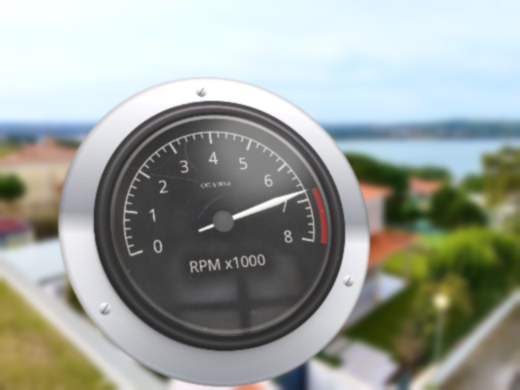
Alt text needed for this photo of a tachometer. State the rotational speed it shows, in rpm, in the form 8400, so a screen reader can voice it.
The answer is 6800
